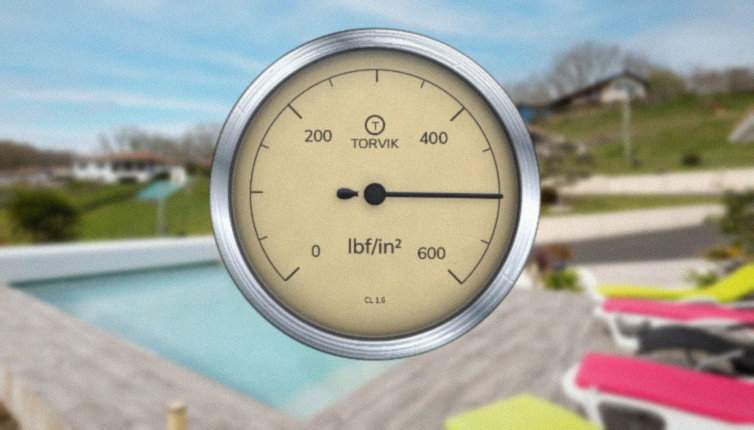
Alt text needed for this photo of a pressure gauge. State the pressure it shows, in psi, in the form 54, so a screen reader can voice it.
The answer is 500
